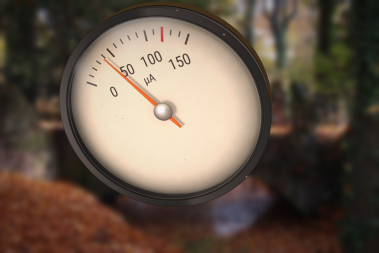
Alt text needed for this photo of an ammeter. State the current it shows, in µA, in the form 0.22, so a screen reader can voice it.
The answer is 40
